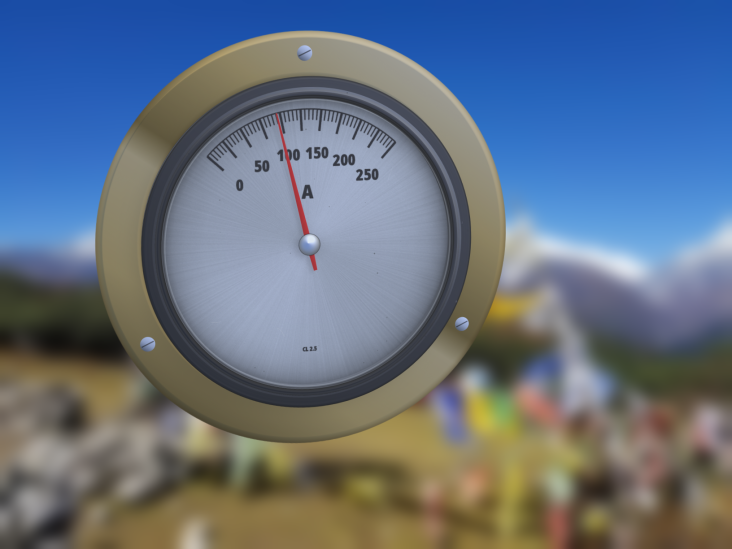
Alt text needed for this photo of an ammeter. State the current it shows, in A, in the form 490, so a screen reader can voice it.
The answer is 95
